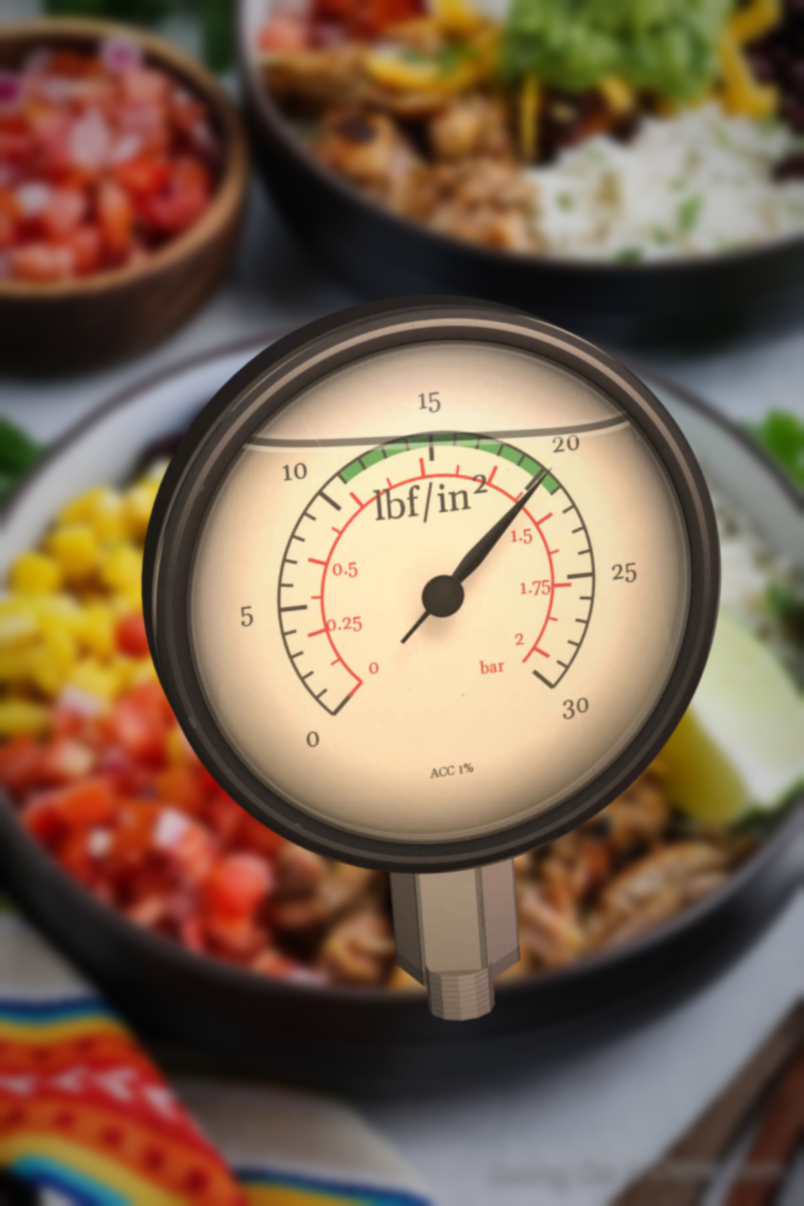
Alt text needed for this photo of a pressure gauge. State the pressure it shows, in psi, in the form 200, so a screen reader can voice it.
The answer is 20
